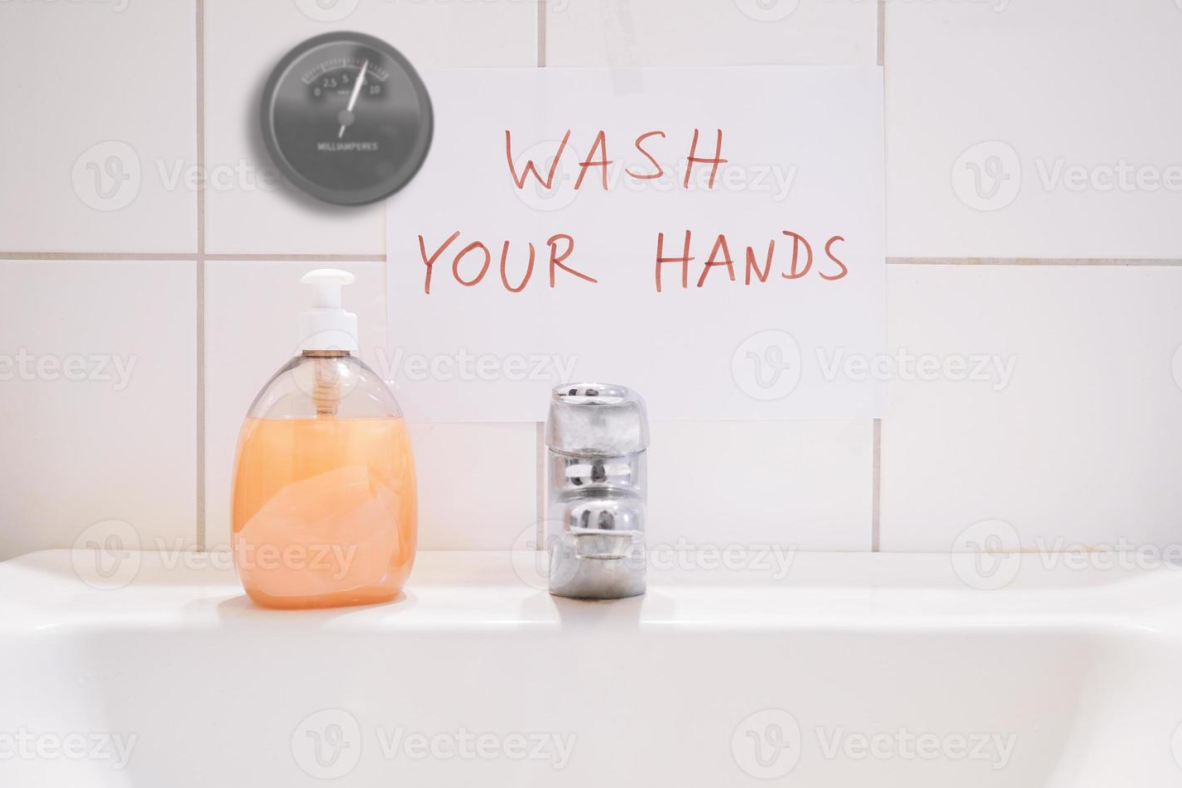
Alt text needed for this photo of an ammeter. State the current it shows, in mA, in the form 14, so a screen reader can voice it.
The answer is 7.5
